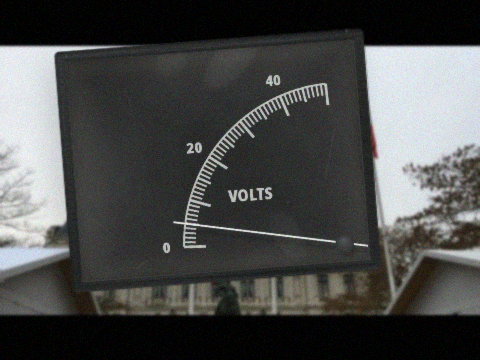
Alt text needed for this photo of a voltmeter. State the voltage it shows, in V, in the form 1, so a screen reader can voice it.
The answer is 5
